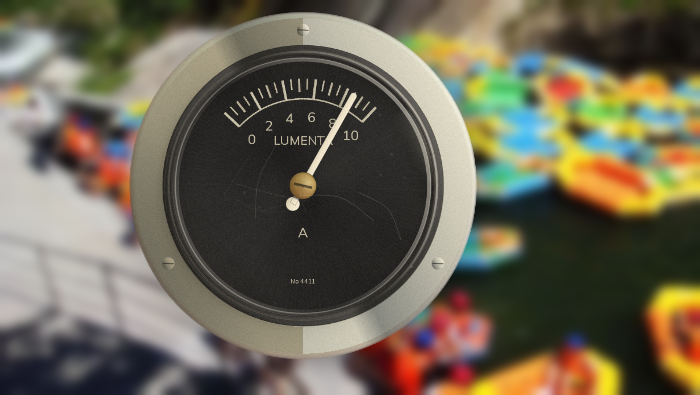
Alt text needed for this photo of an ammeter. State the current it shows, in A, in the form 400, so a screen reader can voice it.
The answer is 8.5
